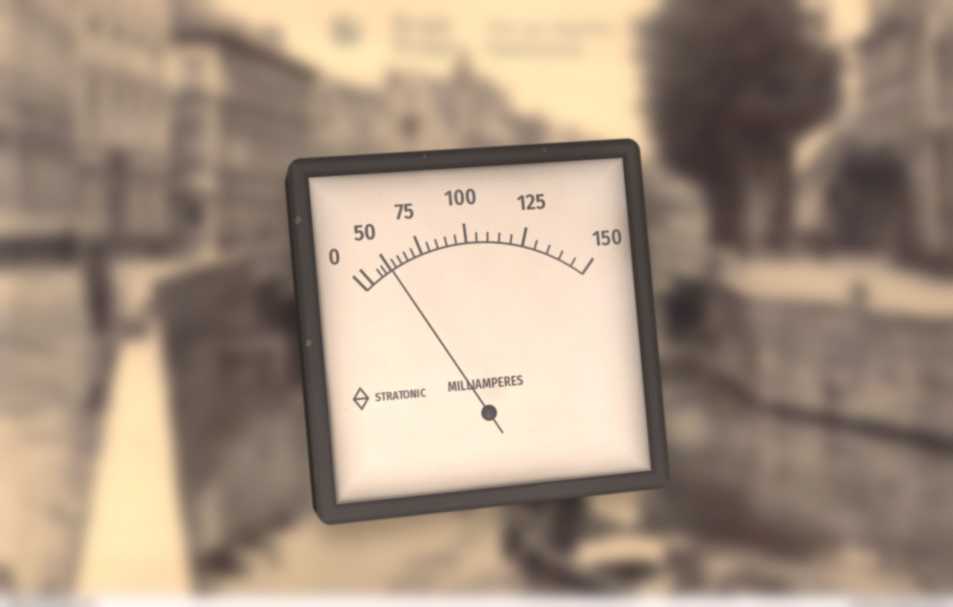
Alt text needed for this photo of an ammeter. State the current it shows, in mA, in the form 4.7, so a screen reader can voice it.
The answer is 50
